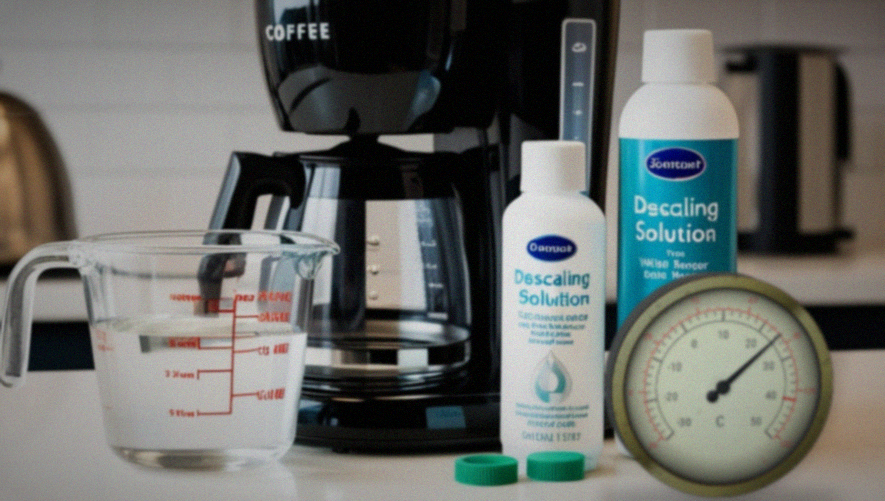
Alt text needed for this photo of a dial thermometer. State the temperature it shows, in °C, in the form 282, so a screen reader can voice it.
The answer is 24
